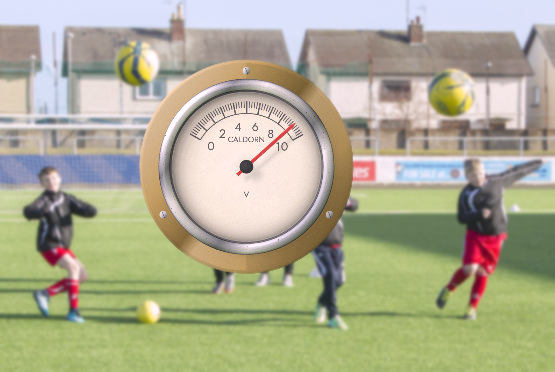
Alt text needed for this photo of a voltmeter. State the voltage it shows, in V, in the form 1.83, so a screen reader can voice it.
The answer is 9
